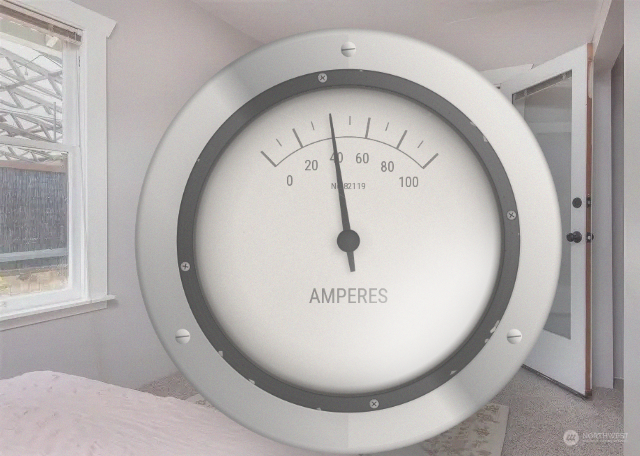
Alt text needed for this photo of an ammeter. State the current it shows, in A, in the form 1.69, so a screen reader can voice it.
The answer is 40
